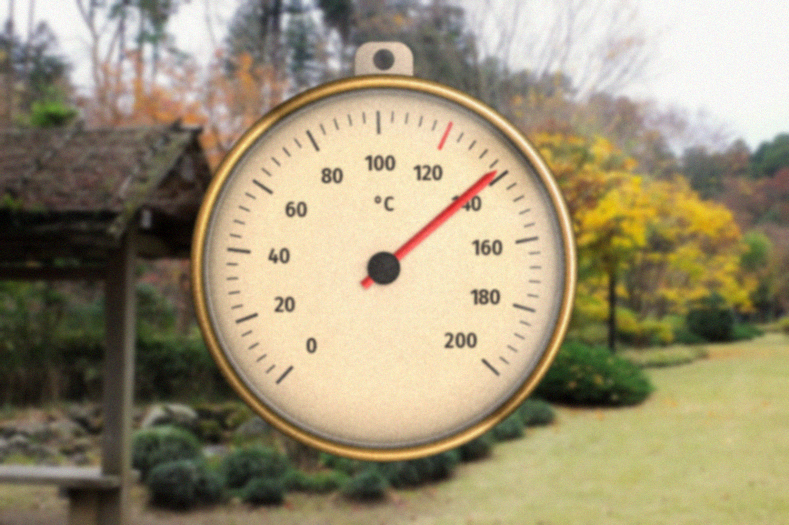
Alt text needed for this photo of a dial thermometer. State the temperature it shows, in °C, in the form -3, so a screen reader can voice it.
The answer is 138
